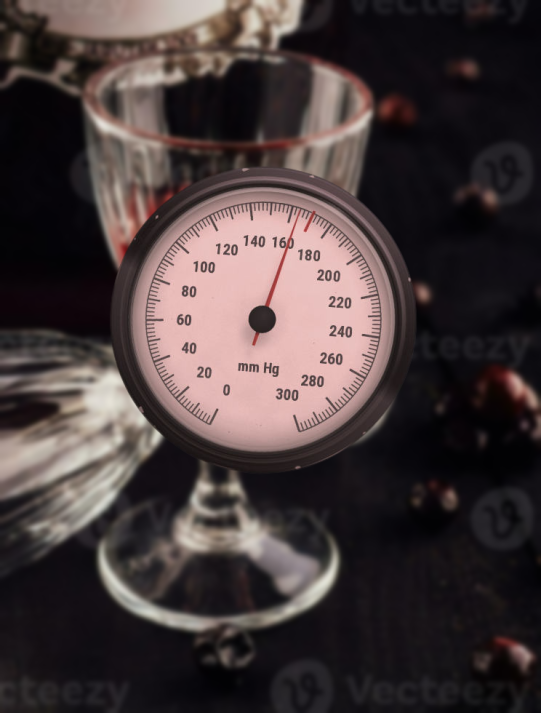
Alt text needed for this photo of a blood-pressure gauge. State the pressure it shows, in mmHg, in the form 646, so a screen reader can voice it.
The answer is 164
